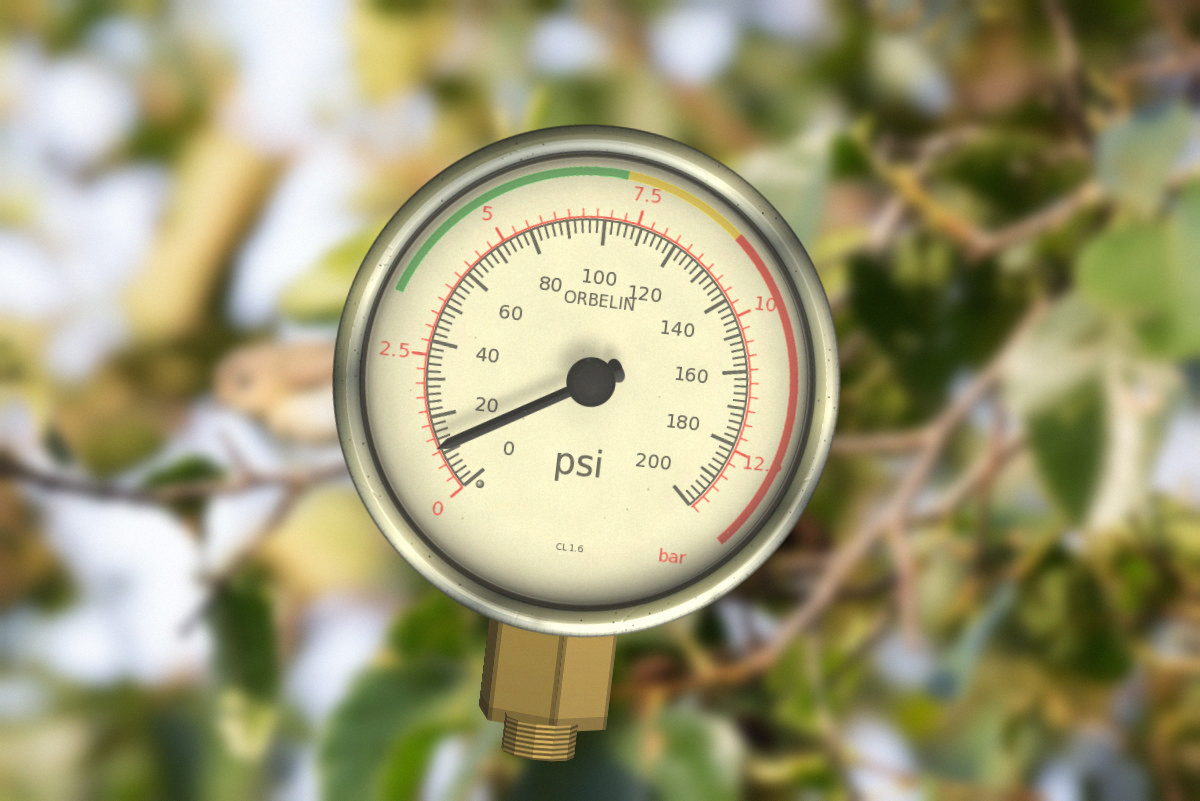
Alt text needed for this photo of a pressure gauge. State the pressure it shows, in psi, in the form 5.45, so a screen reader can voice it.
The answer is 12
